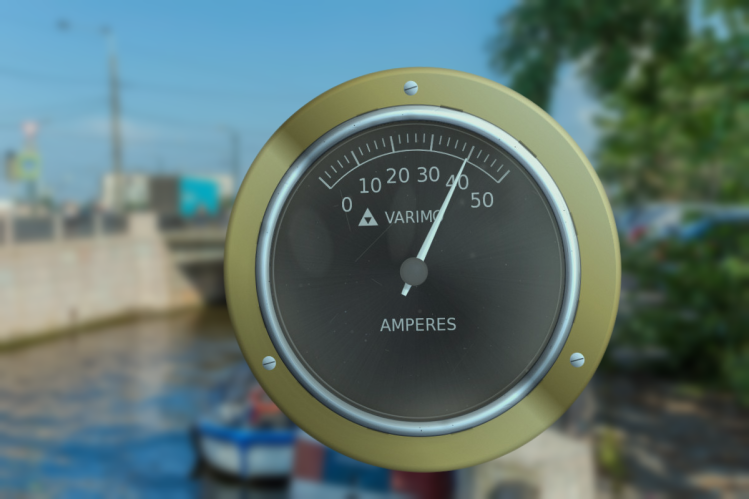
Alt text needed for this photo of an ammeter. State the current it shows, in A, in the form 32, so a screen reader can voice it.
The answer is 40
